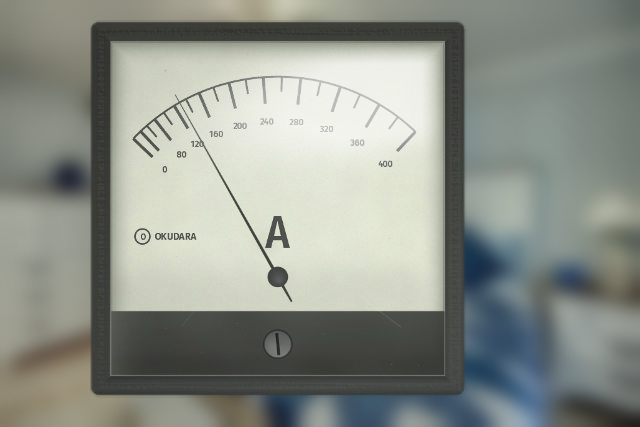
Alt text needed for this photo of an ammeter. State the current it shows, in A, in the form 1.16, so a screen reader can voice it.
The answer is 130
